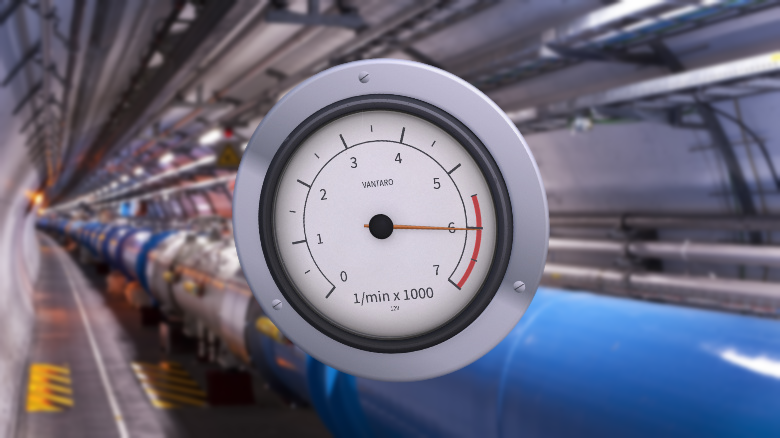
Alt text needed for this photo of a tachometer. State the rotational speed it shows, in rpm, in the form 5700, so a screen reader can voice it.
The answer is 6000
